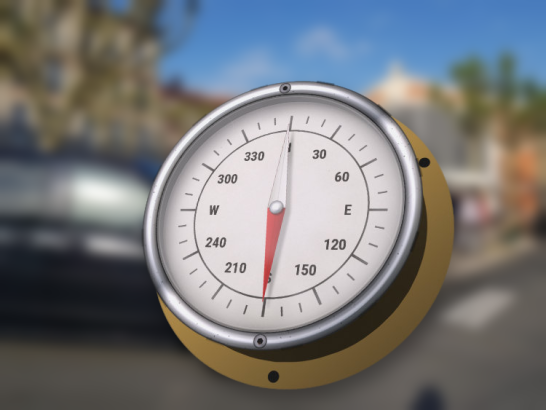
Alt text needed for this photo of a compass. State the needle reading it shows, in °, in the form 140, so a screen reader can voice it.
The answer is 180
